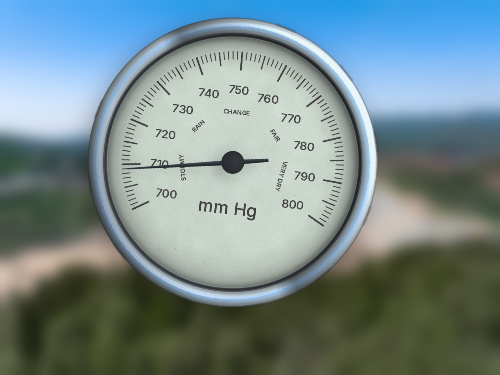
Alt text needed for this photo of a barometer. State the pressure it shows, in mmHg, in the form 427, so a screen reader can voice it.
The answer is 709
